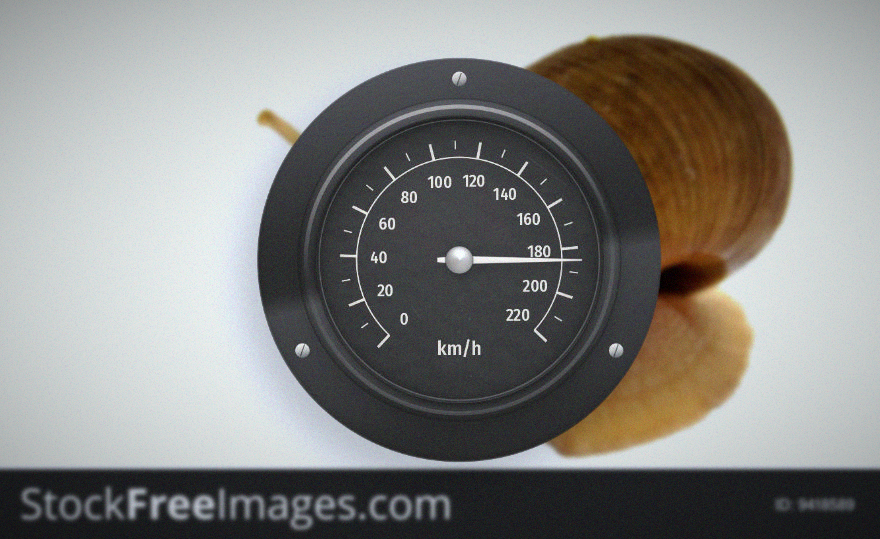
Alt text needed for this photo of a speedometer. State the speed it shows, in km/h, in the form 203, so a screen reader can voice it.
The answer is 185
